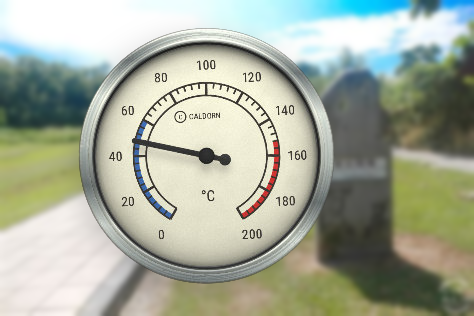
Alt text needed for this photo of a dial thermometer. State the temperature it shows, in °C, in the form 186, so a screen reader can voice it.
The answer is 48
